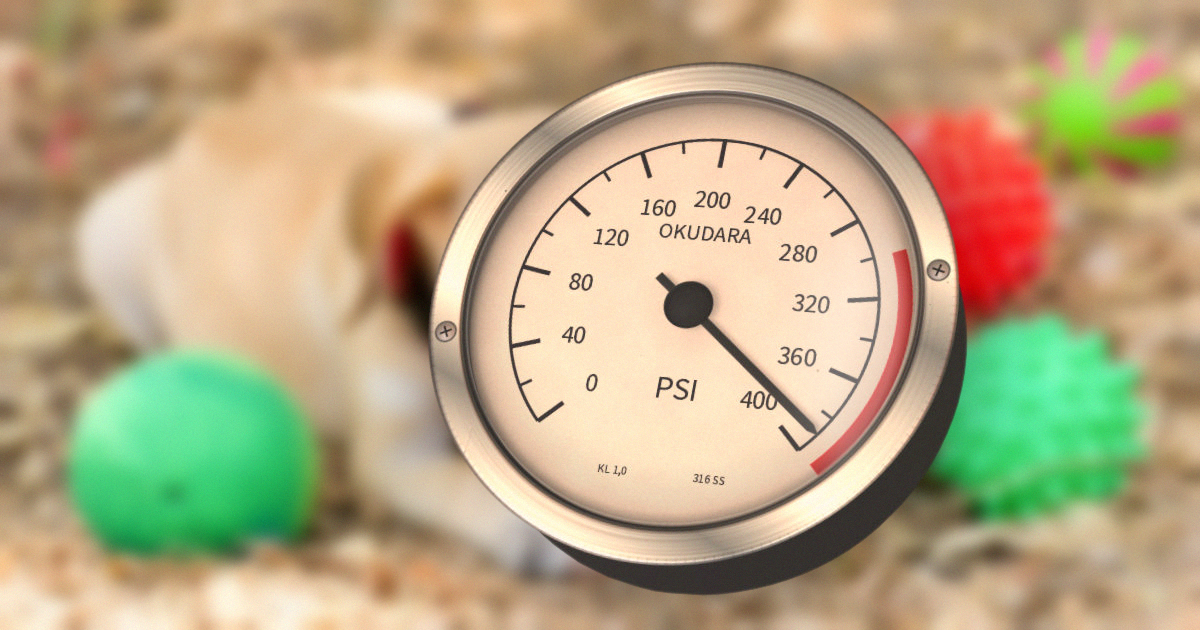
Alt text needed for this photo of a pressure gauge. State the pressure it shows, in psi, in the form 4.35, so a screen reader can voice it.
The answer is 390
